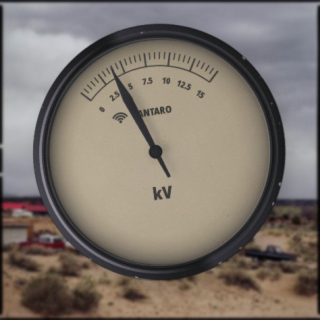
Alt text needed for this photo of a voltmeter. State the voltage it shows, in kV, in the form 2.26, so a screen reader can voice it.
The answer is 4
